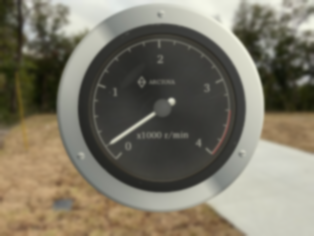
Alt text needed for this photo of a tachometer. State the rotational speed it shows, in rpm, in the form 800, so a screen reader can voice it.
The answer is 200
